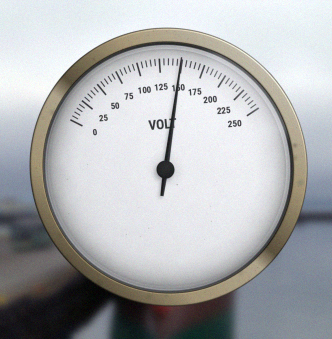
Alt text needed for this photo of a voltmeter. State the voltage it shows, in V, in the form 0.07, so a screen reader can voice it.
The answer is 150
